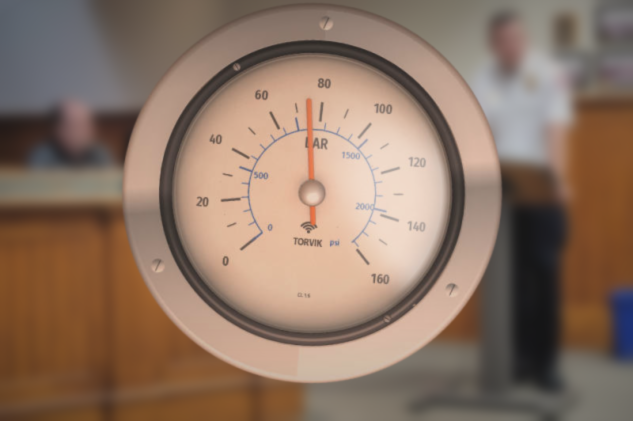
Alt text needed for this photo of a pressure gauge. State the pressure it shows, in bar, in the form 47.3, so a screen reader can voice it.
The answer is 75
